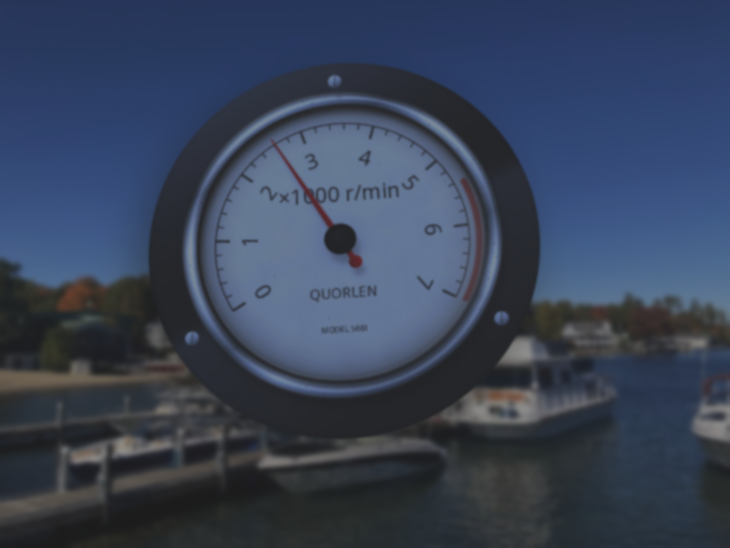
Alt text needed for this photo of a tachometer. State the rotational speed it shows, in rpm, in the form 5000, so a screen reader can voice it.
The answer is 2600
